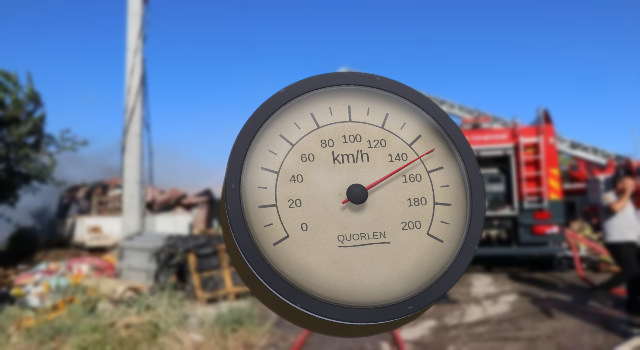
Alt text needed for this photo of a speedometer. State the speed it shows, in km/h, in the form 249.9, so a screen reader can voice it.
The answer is 150
